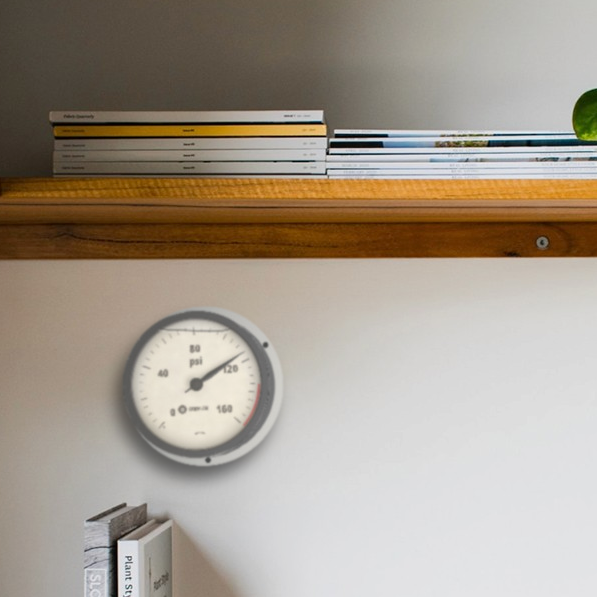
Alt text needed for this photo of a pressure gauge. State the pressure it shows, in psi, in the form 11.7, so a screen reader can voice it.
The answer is 115
